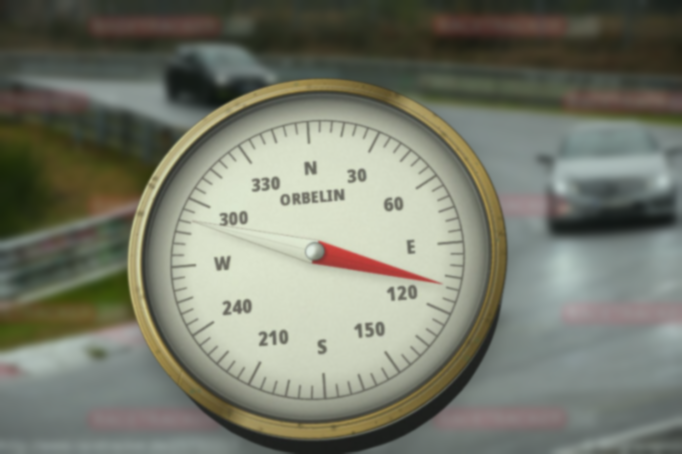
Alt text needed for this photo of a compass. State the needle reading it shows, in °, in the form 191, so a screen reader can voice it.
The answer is 110
